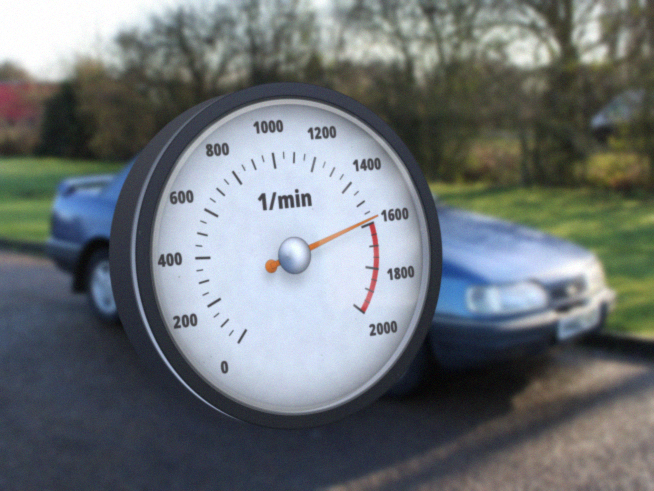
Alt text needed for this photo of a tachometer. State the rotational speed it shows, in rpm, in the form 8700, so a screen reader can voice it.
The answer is 1575
